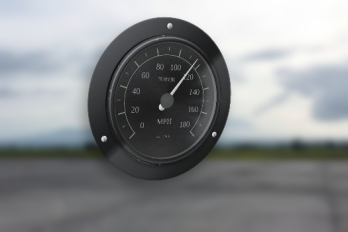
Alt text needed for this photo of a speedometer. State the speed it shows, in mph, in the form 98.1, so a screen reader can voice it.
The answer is 115
